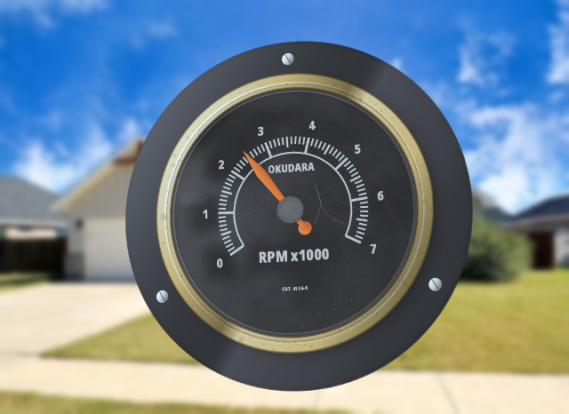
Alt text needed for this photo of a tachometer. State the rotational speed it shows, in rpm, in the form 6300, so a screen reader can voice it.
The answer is 2500
